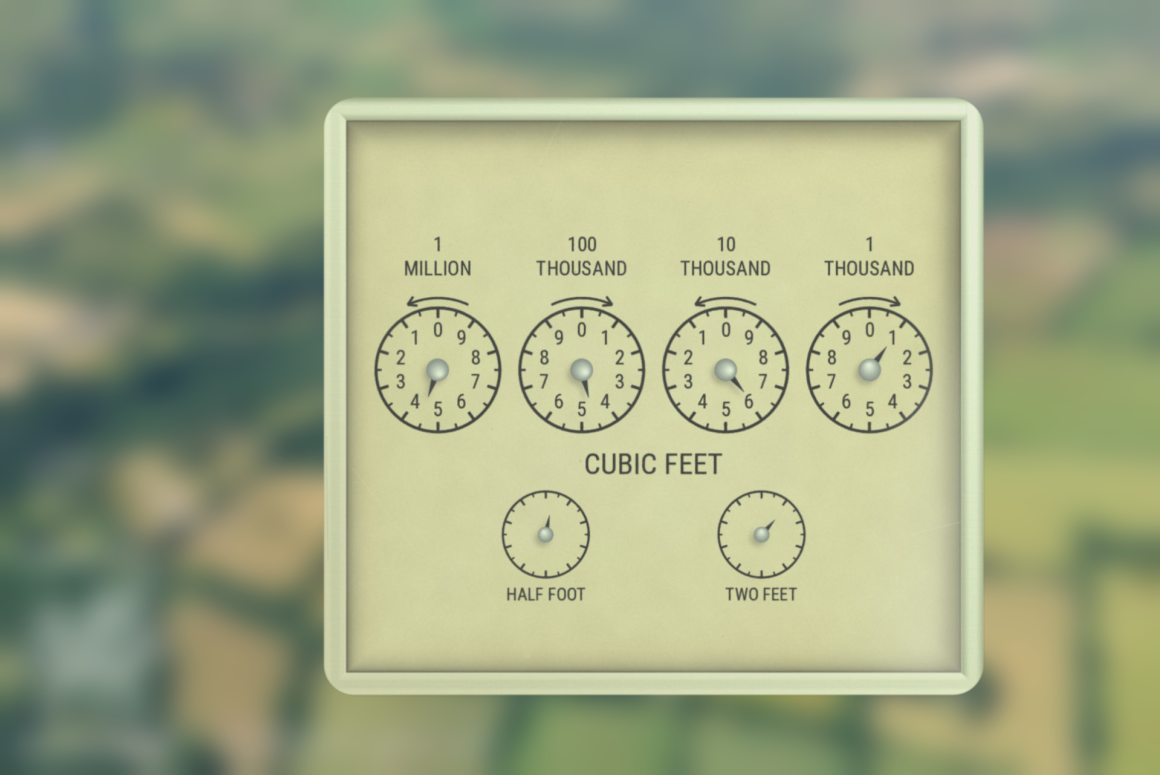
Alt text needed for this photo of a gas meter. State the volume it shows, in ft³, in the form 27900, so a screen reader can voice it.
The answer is 446100
